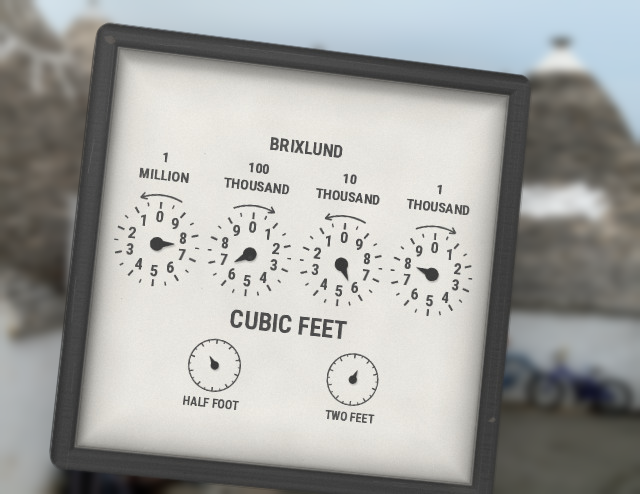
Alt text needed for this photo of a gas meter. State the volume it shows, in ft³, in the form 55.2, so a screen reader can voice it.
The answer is 765800
